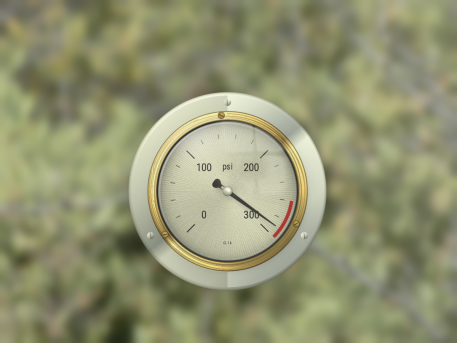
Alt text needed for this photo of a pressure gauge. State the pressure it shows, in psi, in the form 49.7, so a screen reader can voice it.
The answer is 290
